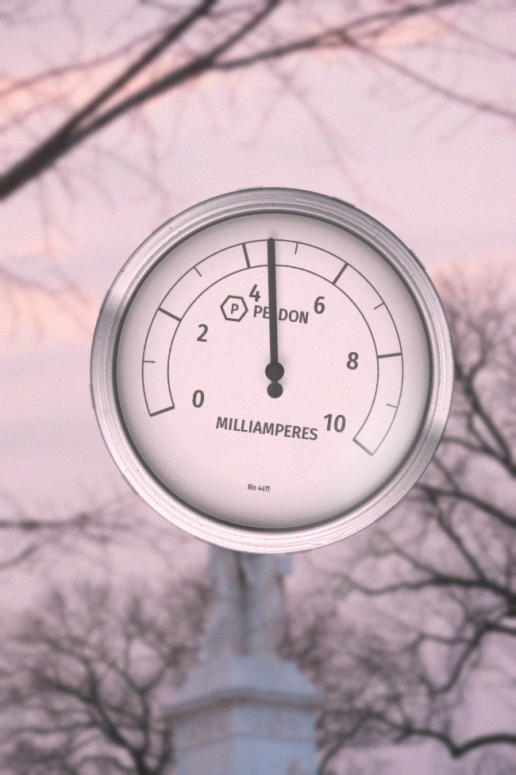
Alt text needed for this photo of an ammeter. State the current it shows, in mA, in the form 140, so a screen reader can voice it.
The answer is 4.5
